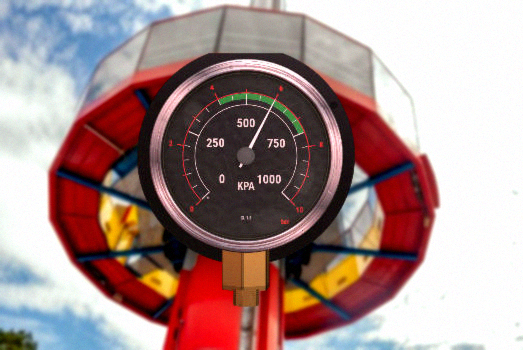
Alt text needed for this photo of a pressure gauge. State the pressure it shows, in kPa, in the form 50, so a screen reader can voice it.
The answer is 600
